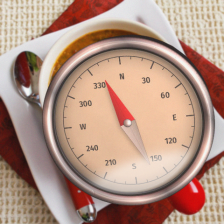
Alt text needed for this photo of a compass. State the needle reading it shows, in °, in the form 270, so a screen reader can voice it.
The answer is 340
